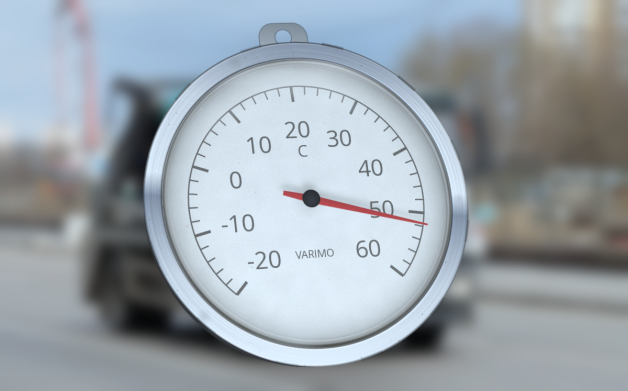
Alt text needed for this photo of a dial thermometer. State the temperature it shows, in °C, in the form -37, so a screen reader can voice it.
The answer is 52
